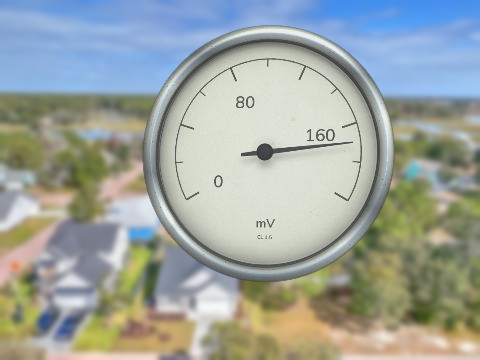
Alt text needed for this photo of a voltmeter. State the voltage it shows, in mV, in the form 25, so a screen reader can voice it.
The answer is 170
